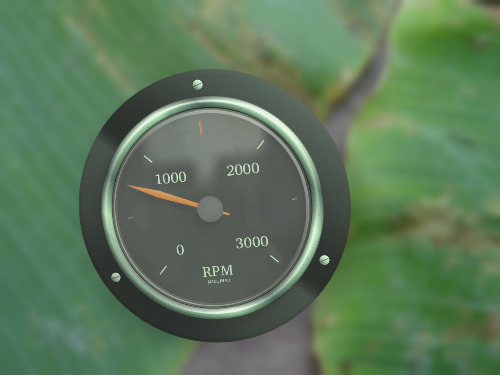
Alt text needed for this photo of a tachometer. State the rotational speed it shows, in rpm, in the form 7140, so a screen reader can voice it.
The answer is 750
